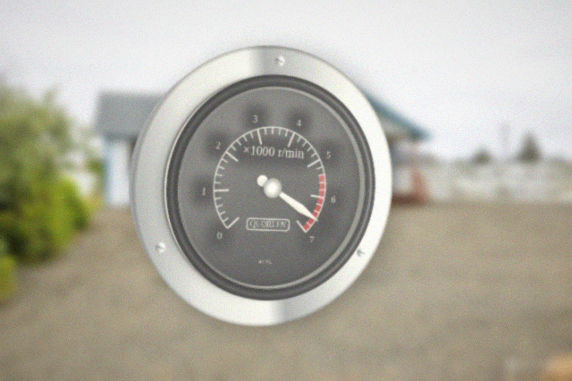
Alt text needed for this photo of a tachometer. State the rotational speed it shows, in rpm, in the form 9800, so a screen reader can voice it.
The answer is 6600
